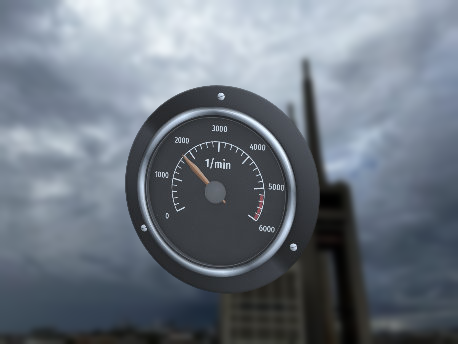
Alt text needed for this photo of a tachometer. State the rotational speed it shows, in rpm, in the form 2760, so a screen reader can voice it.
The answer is 1800
